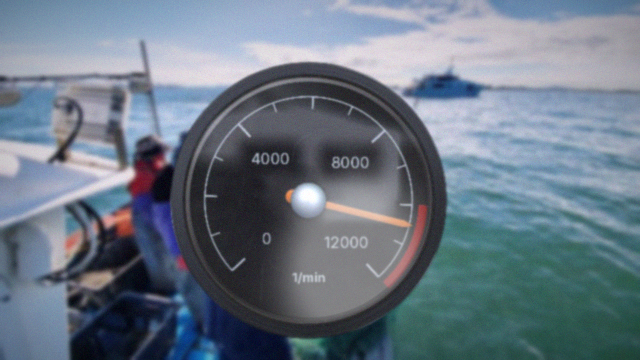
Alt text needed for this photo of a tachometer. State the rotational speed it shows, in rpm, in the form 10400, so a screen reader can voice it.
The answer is 10500
